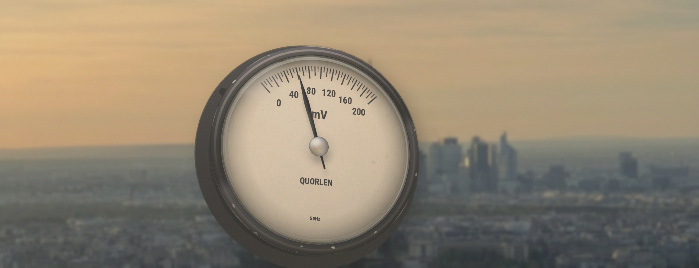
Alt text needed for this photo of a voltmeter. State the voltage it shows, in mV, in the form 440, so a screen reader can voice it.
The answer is 60
